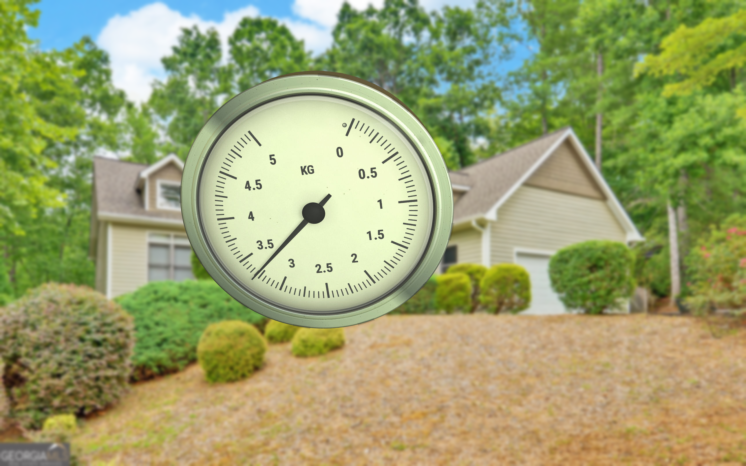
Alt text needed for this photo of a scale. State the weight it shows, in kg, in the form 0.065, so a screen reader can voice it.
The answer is 3.3
